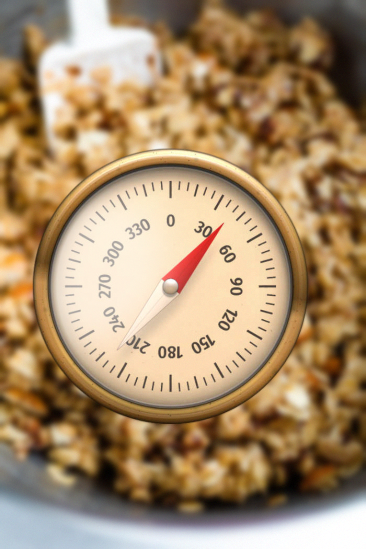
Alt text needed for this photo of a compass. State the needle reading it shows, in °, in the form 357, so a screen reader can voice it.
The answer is 40
